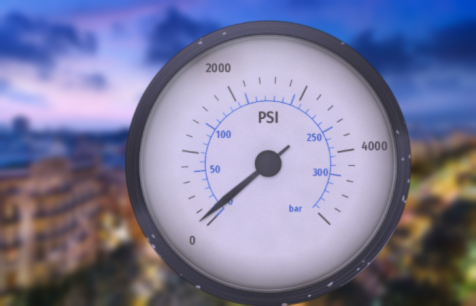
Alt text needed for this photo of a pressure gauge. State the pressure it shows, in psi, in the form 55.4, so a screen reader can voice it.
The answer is 100
